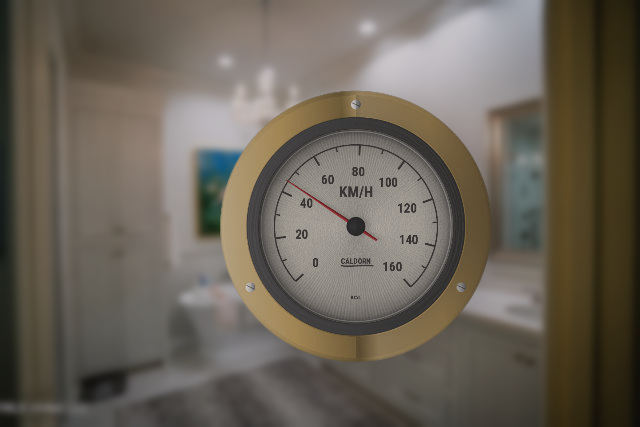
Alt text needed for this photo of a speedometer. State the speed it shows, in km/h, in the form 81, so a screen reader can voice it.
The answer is 45
